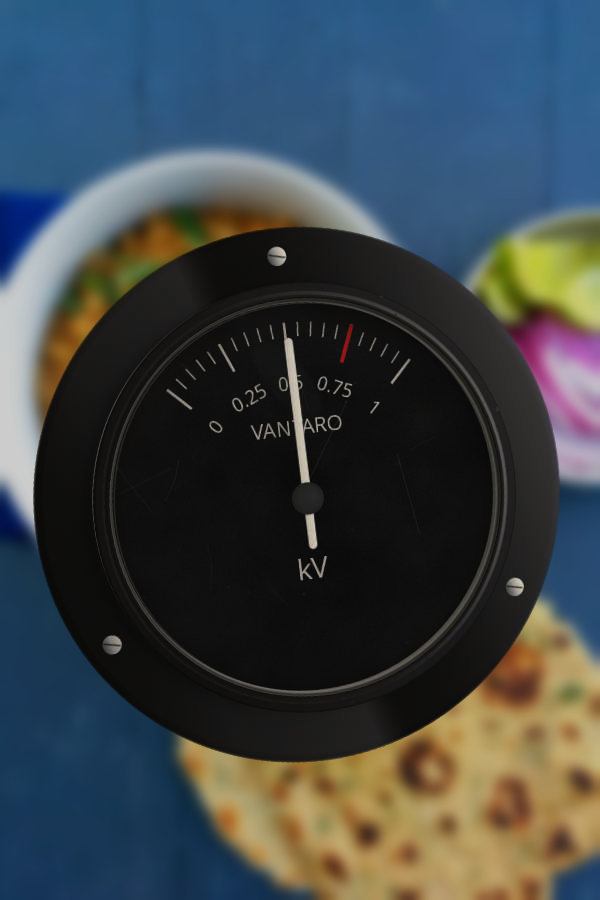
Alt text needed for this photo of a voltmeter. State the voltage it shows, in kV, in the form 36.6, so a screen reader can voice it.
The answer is 0.5
